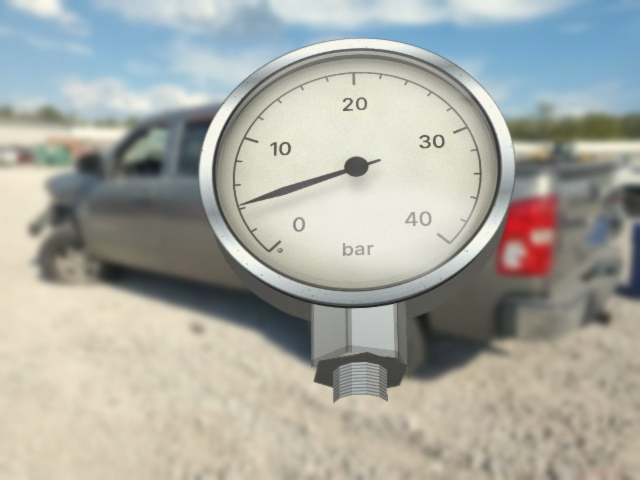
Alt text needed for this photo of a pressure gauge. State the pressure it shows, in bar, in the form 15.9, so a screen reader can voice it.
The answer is 4
